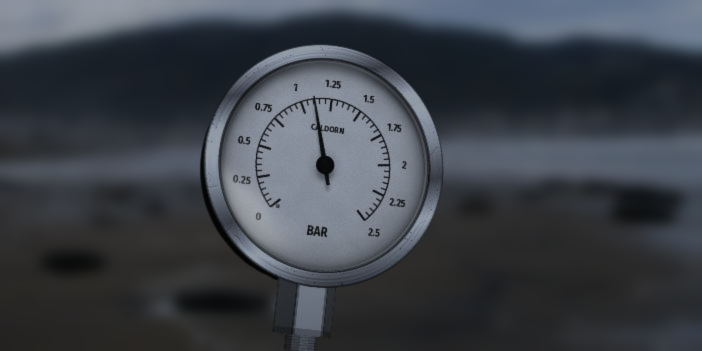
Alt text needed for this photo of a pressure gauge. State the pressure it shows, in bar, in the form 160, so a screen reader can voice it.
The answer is 1.1
